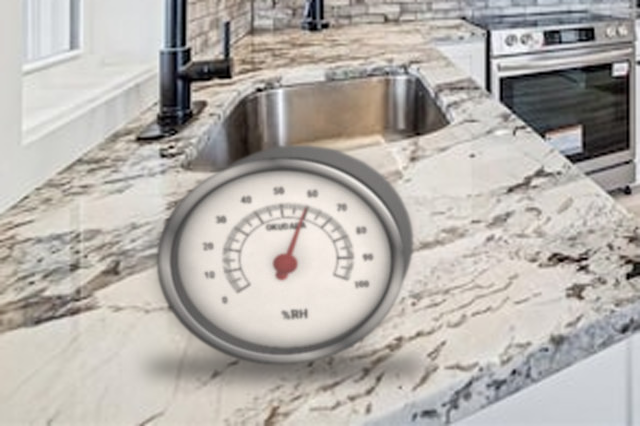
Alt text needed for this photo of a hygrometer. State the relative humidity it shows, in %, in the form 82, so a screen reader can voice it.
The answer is 60
